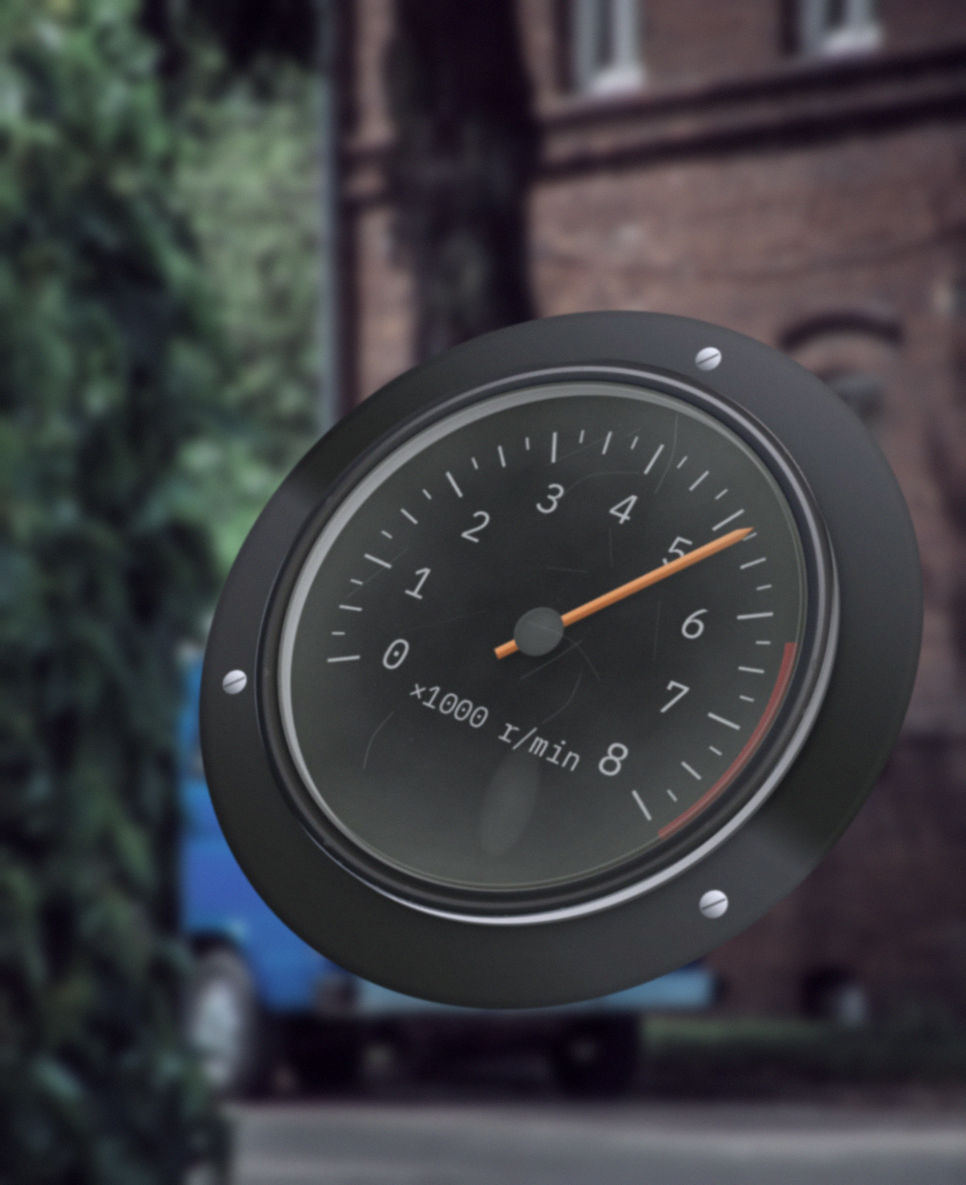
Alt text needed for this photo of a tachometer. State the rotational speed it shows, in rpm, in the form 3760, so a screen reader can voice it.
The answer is 5250
